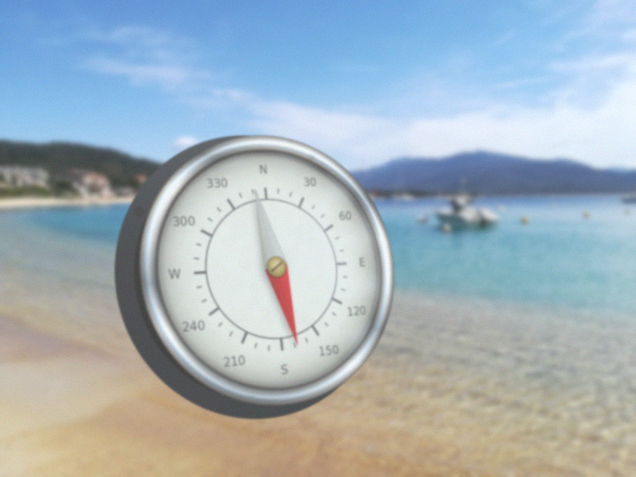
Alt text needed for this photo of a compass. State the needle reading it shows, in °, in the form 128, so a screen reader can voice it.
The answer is 170
